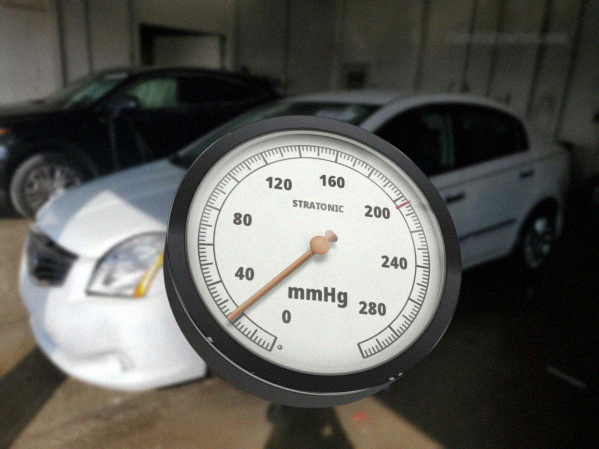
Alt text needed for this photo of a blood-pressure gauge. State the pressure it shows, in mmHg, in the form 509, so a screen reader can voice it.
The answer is 22
